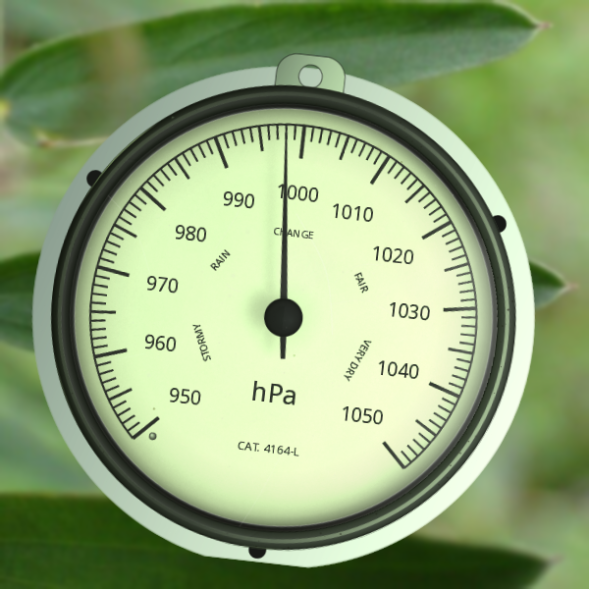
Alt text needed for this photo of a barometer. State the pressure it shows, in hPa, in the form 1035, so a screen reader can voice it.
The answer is 998
